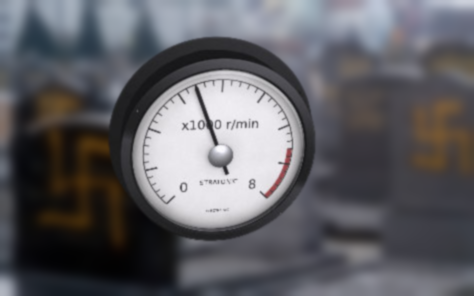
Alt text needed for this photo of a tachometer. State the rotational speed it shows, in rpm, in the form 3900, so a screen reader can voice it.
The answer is 3400
